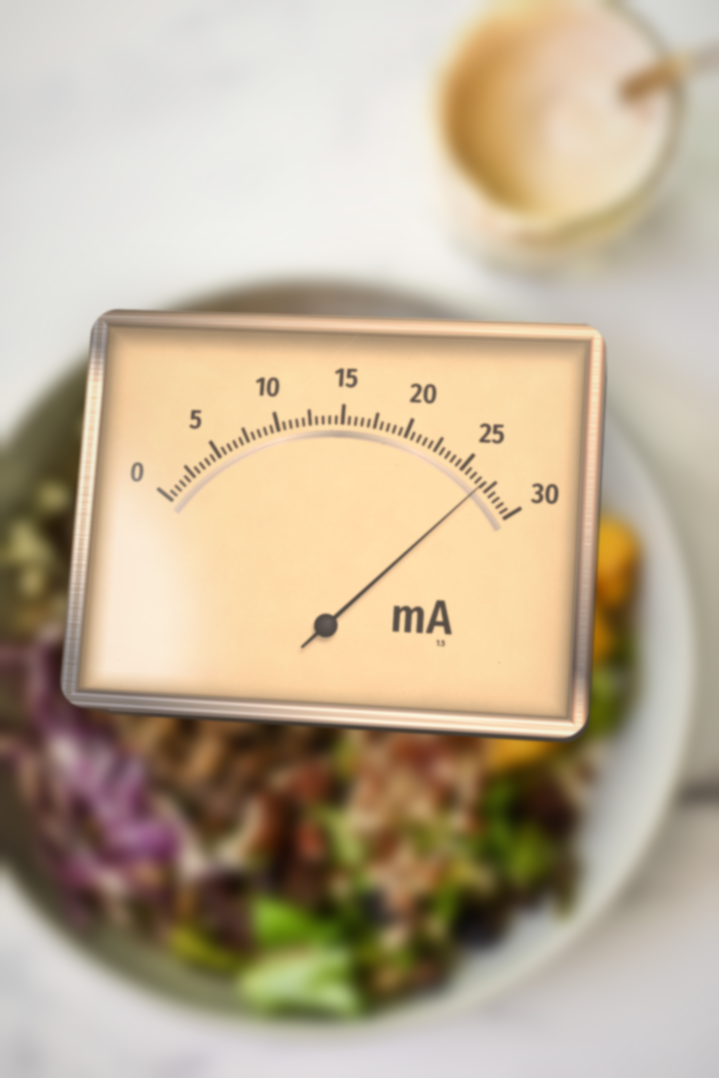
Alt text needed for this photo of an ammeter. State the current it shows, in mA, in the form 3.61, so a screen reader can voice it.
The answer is 27
